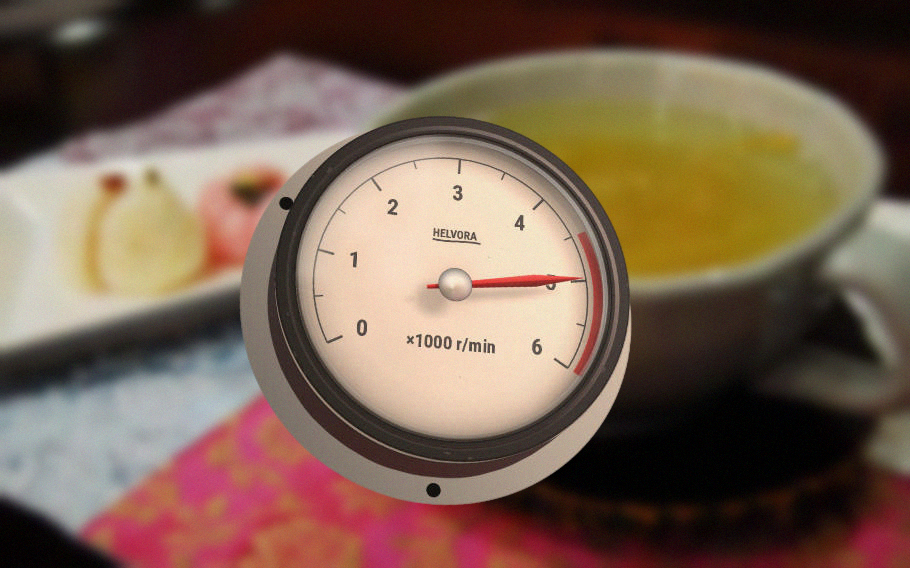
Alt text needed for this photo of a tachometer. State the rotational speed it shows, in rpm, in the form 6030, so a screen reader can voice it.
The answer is 5000
